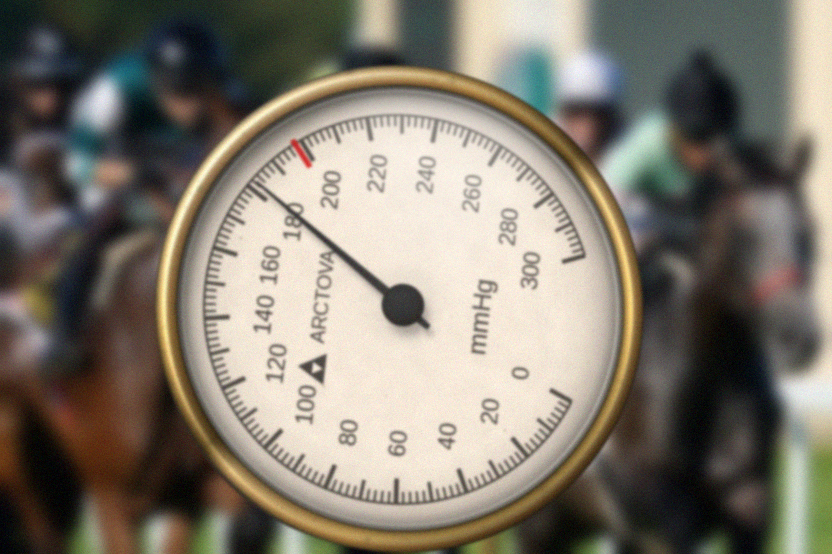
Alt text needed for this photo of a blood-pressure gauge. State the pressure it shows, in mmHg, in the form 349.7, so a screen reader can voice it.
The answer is 182
